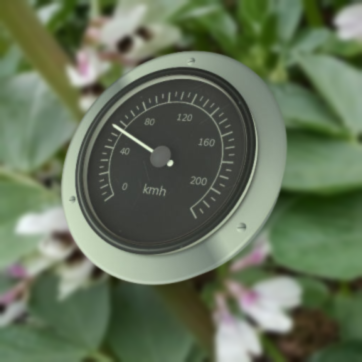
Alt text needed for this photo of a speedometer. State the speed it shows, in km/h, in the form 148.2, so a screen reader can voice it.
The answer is 55
